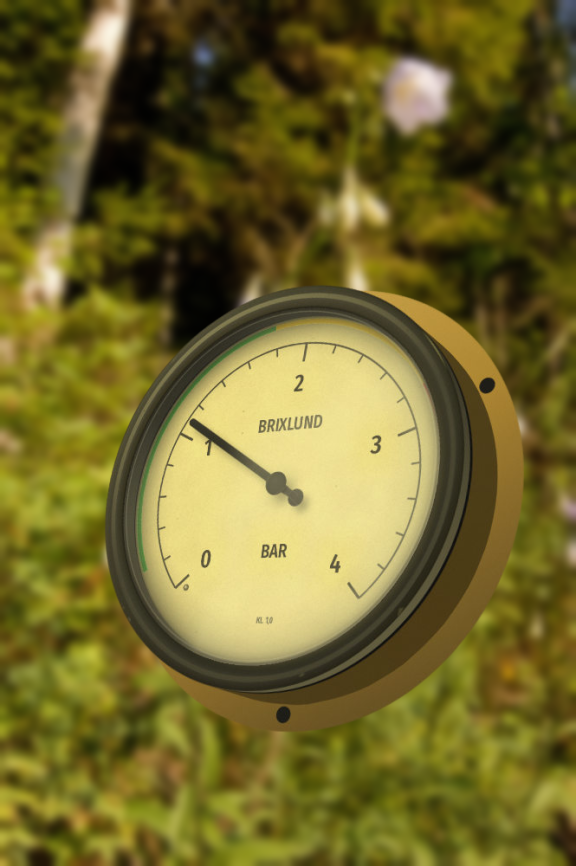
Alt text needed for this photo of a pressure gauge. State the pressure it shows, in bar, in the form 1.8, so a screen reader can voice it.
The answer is 1.1
